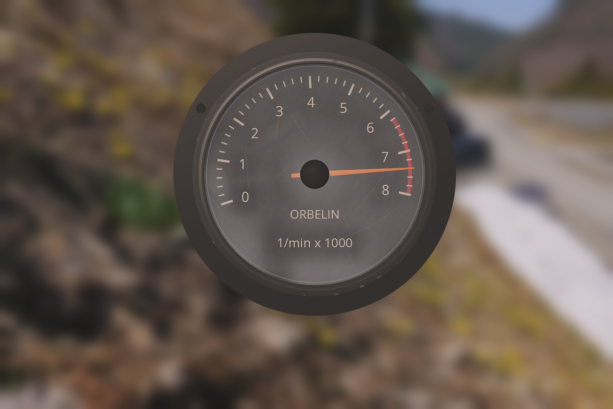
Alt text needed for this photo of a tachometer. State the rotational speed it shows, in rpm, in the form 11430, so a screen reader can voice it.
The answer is 7400
